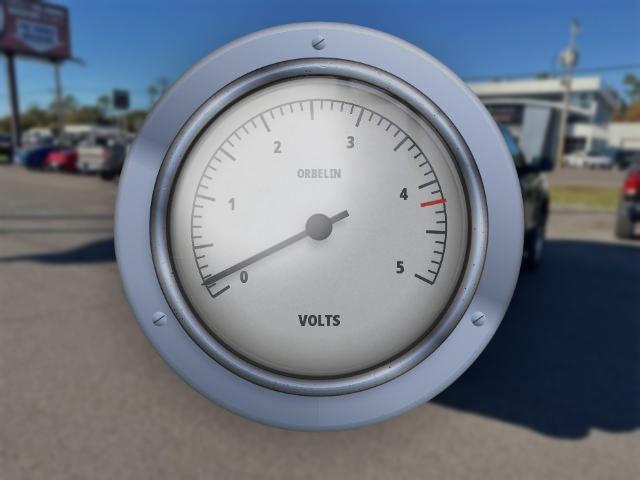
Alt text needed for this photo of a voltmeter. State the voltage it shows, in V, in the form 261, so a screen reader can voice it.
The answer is 0.15
